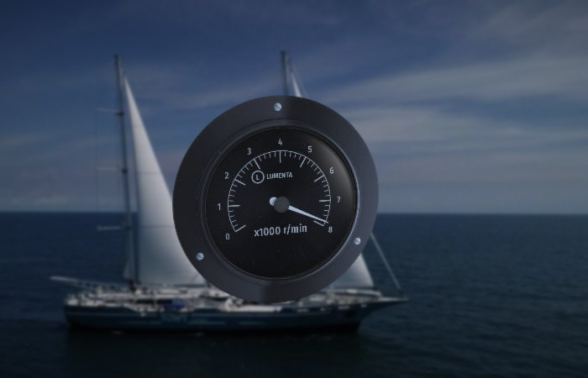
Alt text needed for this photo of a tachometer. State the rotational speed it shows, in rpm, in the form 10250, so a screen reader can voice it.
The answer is 7800
